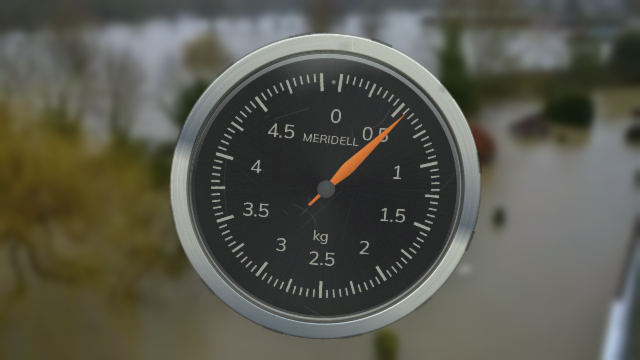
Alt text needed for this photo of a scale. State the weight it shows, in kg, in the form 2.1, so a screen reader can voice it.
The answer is 0.55
